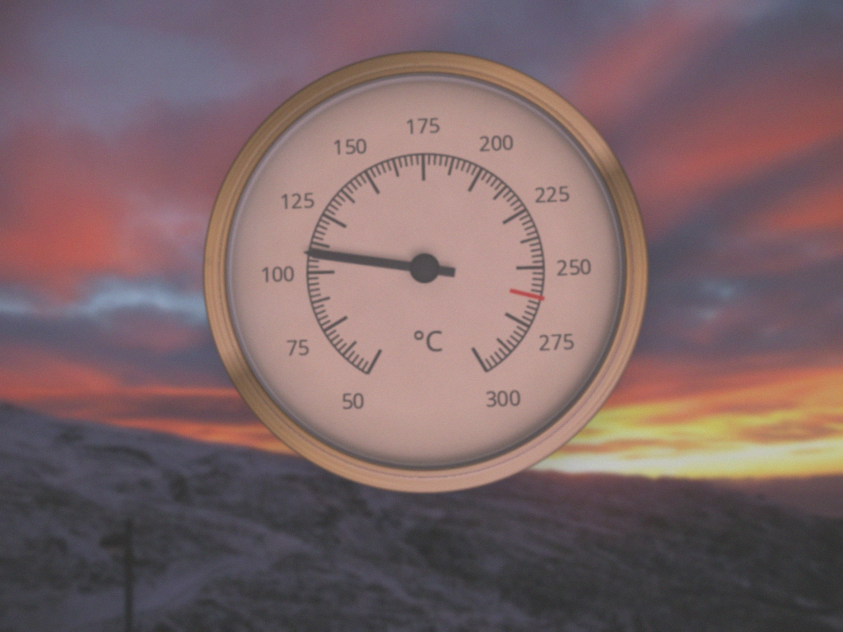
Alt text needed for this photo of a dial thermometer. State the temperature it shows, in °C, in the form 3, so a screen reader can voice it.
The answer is 107.5
